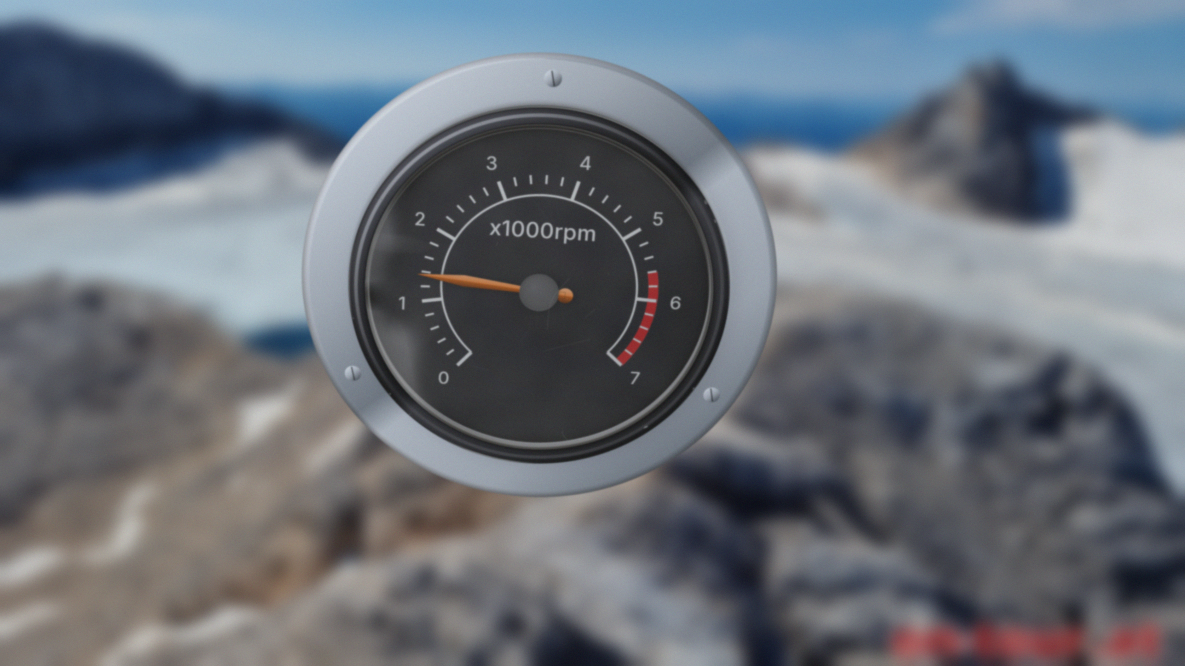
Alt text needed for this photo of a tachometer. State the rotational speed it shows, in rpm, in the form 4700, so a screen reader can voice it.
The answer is 1400
